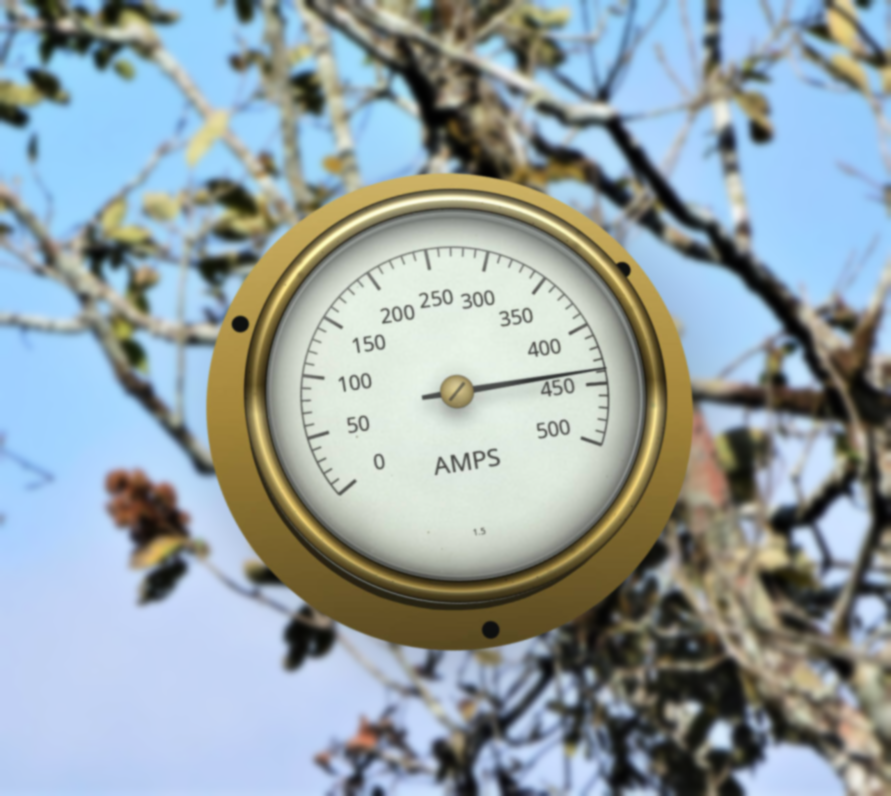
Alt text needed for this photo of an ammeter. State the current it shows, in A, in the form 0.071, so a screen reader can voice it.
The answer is 440
